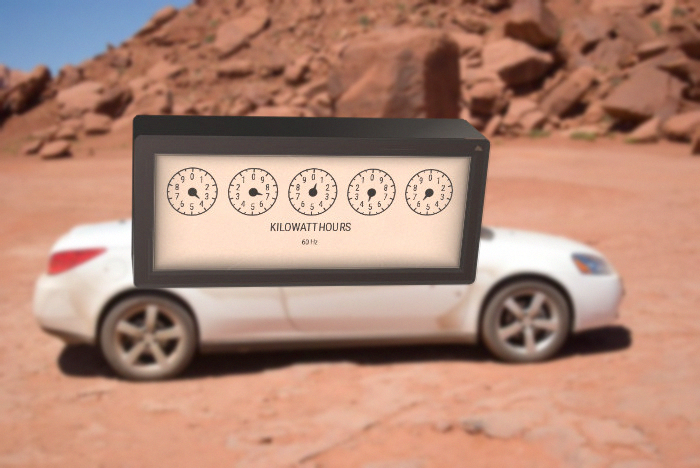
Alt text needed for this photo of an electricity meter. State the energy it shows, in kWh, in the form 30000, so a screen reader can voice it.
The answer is 37046
